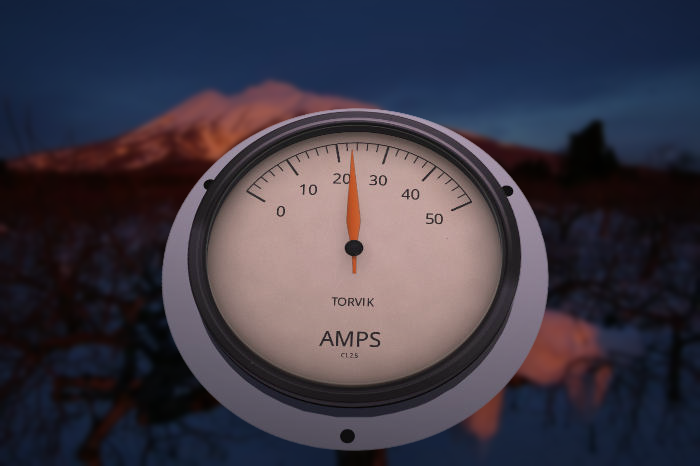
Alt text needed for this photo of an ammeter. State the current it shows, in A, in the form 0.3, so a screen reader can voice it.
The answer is 23
